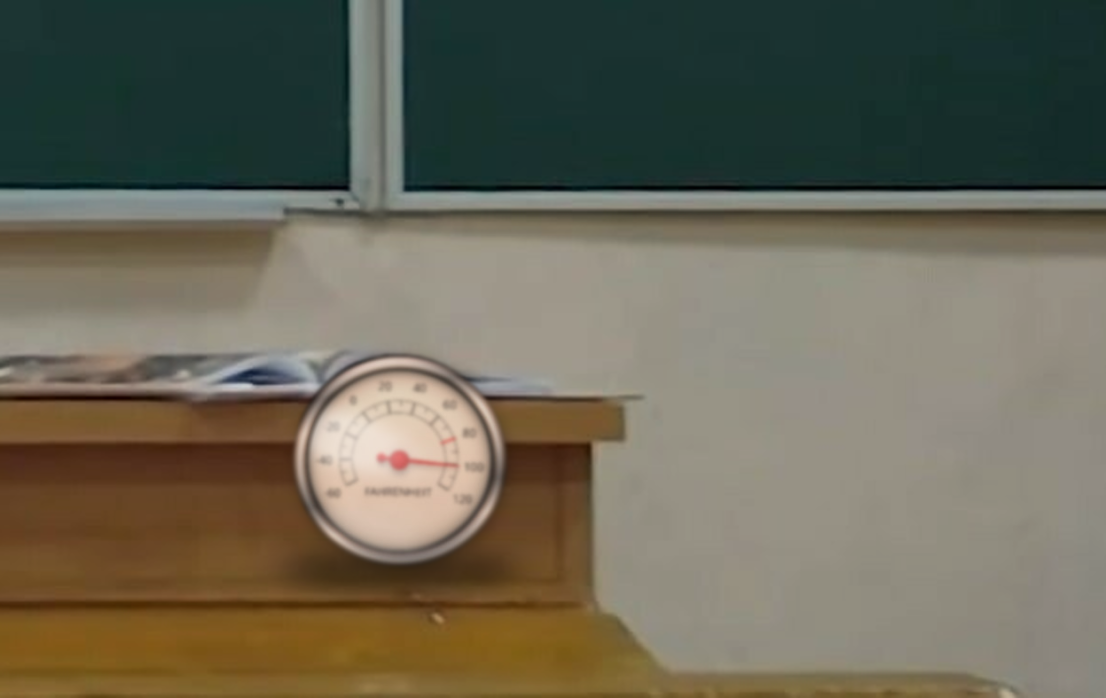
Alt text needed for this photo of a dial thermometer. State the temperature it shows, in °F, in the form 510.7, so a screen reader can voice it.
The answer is 100
